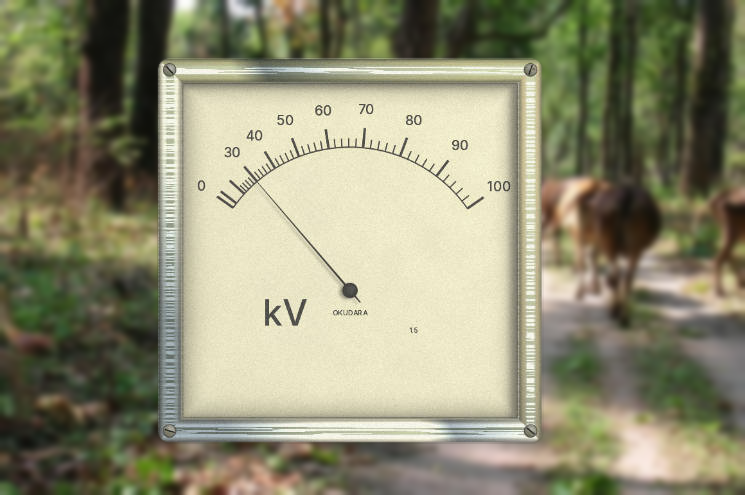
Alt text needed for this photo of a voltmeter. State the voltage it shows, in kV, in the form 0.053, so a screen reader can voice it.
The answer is 30
